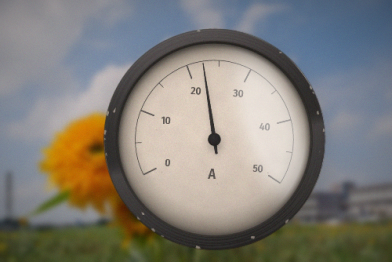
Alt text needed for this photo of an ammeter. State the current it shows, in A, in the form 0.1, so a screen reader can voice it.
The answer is 22.5
